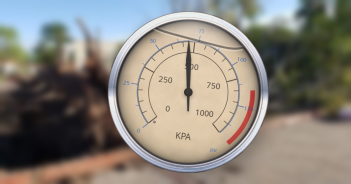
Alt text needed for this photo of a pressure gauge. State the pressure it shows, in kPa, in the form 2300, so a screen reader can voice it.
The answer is 475
